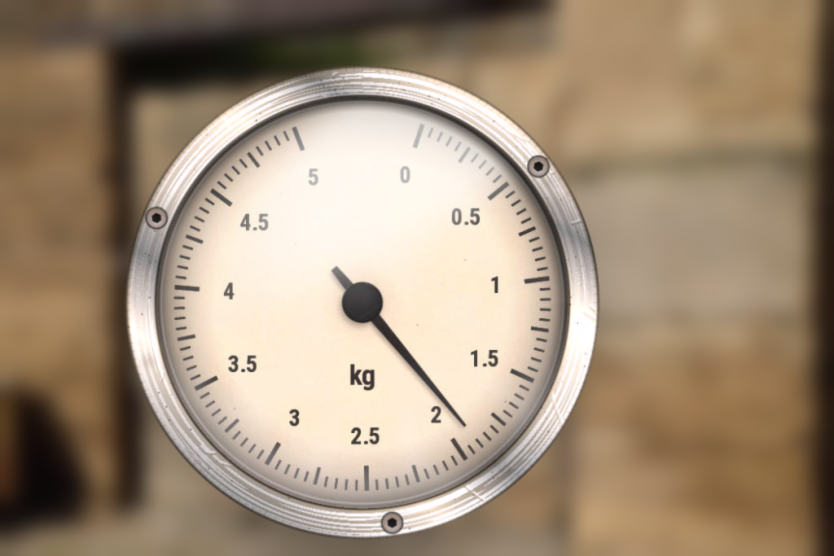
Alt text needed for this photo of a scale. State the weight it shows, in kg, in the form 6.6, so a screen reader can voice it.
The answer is 1.9
